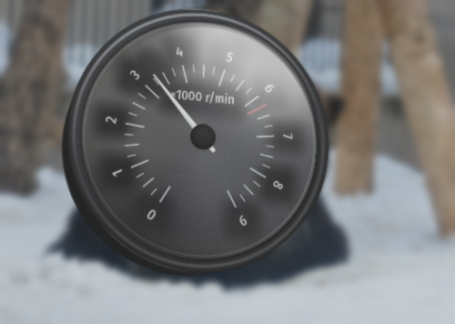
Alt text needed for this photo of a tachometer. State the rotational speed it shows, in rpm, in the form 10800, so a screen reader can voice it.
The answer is 3250
